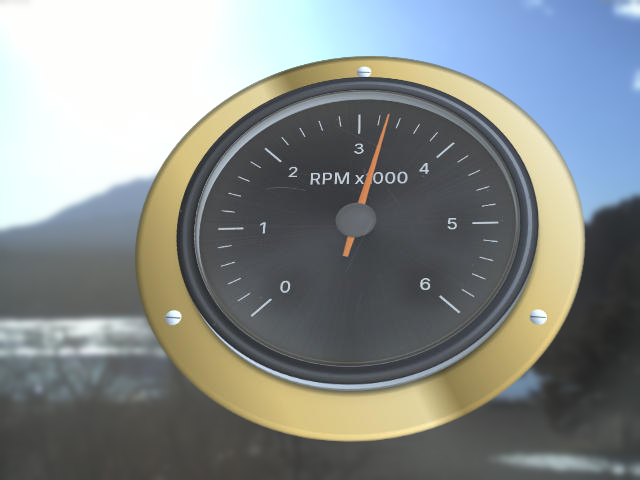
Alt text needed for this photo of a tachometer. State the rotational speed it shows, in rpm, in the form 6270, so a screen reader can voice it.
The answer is 3300
